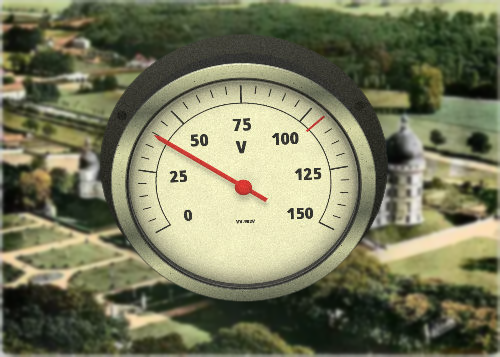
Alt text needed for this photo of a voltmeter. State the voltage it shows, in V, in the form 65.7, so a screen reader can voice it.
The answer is 40
